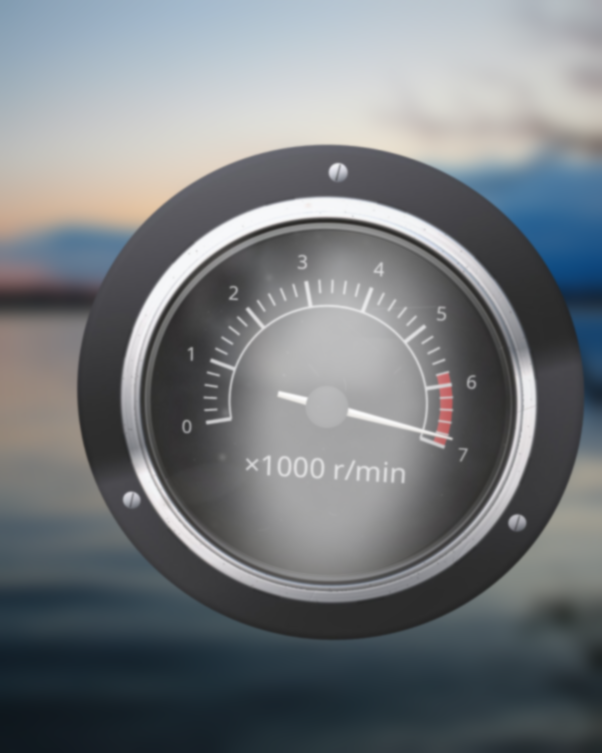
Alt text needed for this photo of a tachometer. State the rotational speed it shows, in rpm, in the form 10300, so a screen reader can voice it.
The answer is 6800
